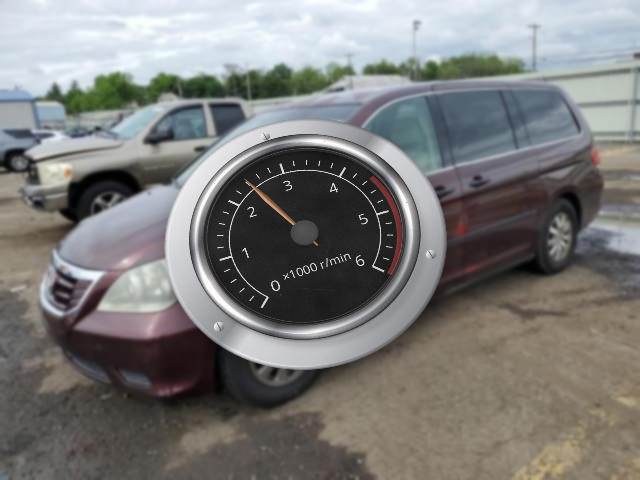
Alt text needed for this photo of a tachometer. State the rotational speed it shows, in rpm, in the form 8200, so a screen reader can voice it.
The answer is 2400
